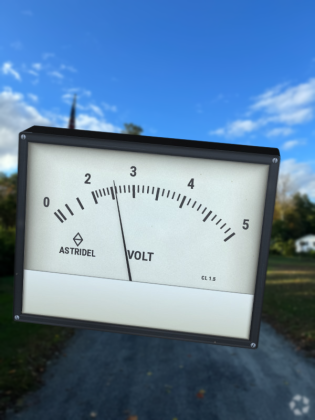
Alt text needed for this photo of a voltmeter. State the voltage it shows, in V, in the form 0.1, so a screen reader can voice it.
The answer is 2.6
